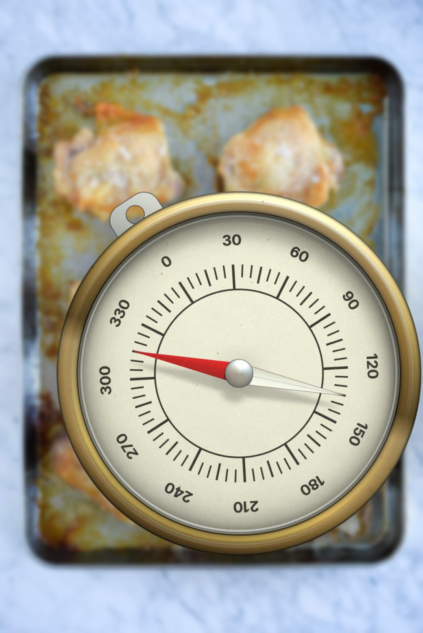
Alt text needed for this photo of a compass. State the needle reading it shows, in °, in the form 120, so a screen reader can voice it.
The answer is 315
